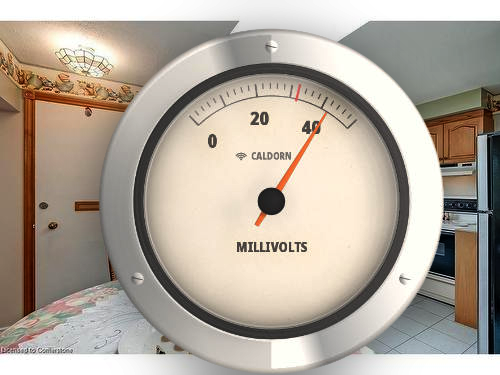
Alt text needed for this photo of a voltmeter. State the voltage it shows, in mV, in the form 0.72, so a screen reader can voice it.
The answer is 42
